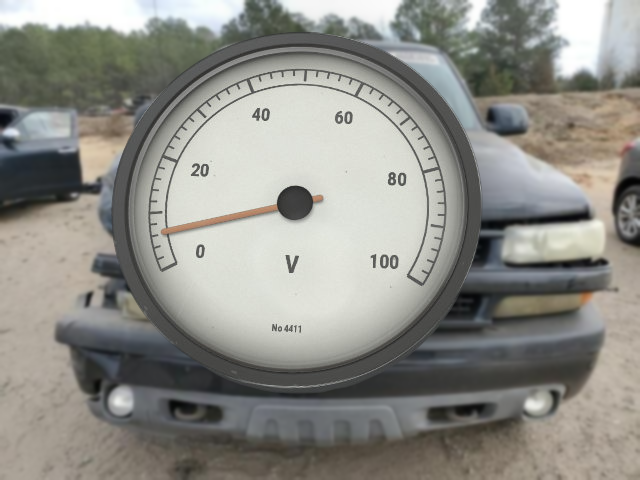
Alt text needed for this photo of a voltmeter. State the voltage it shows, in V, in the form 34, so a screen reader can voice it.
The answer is 6
